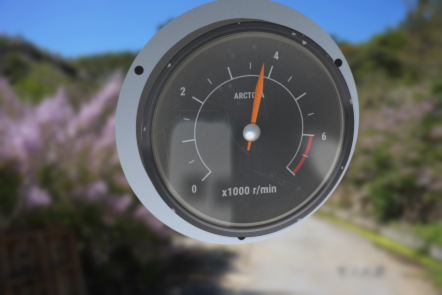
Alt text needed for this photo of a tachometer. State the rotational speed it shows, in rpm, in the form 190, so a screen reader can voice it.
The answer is 3750
